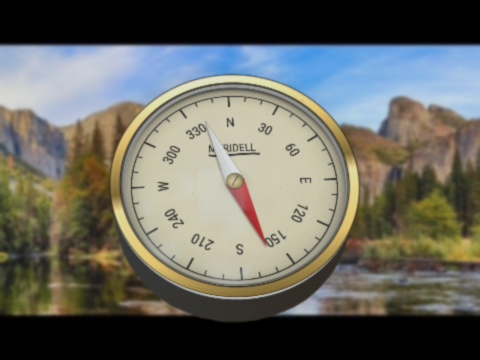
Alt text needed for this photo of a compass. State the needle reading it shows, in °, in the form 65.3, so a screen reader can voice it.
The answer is 160
